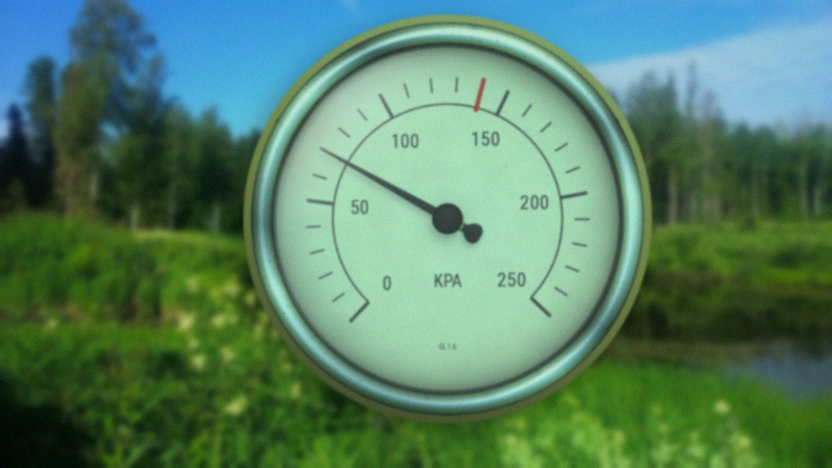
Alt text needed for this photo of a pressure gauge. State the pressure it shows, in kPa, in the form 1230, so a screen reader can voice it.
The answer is 70
